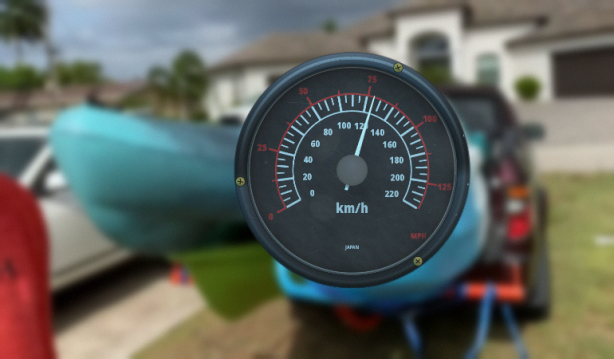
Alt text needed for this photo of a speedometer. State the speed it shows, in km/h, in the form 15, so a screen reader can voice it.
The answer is 125
